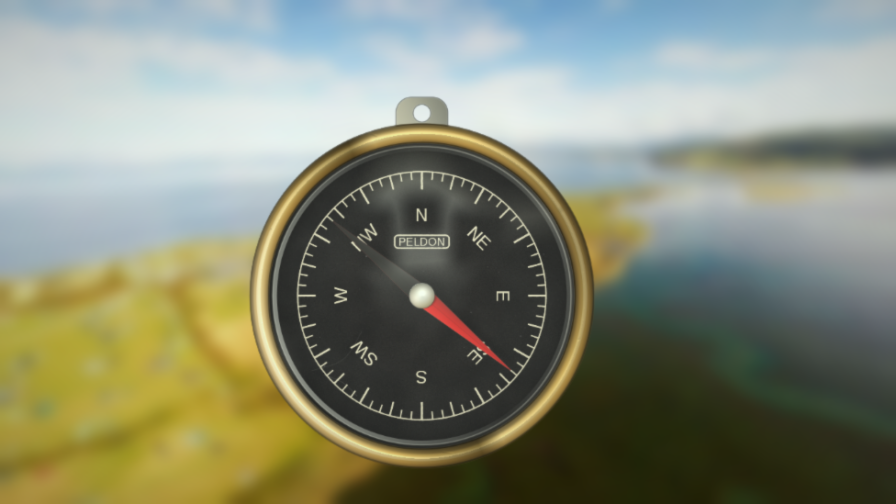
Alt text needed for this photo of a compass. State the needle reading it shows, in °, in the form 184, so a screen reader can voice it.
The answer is 130
